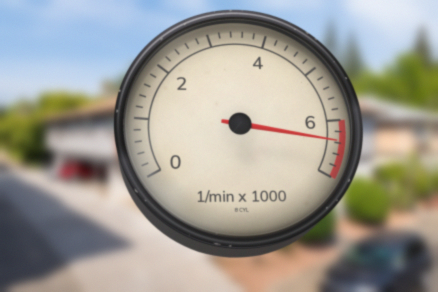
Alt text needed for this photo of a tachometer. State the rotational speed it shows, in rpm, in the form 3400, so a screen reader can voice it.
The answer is 6400
